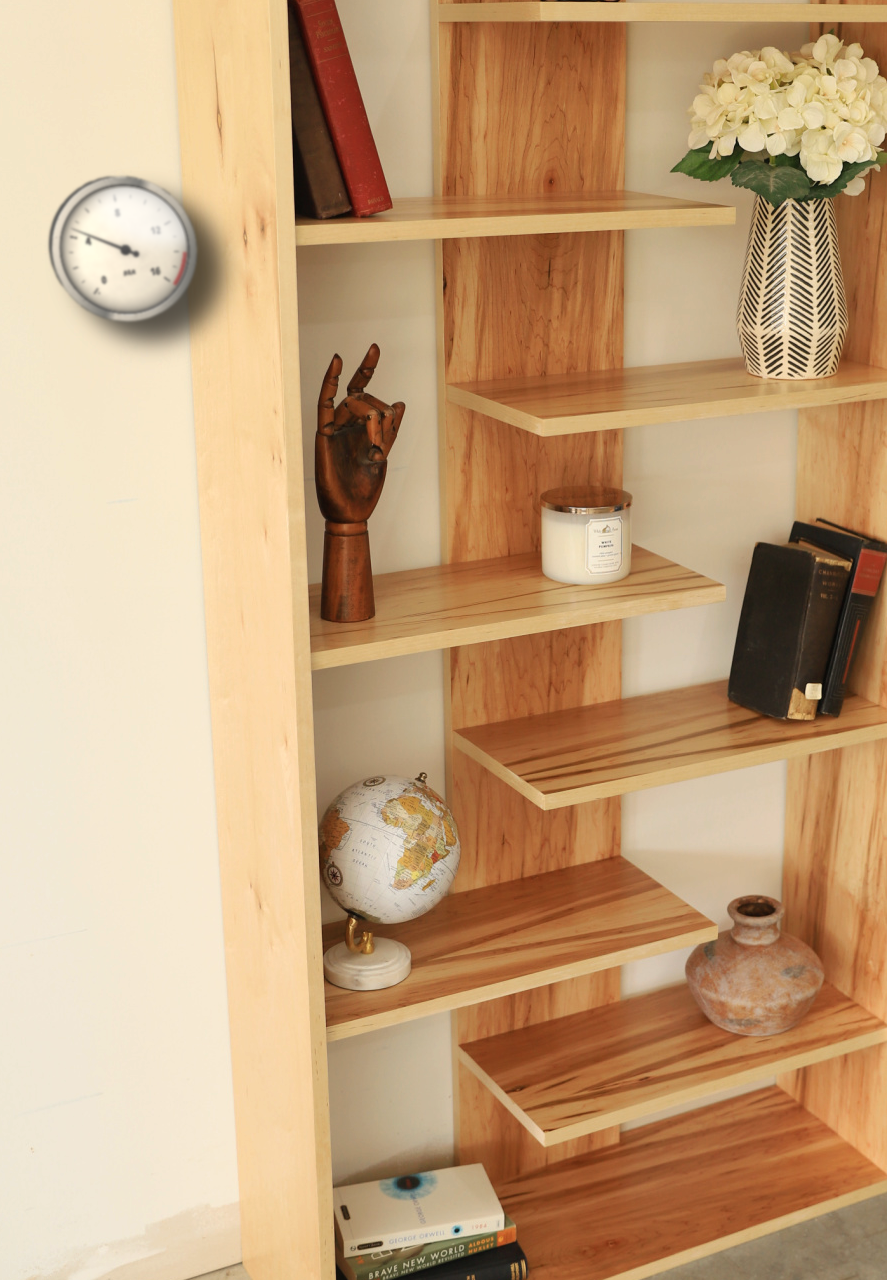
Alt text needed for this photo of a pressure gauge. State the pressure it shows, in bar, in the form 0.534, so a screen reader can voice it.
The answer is 4.5
